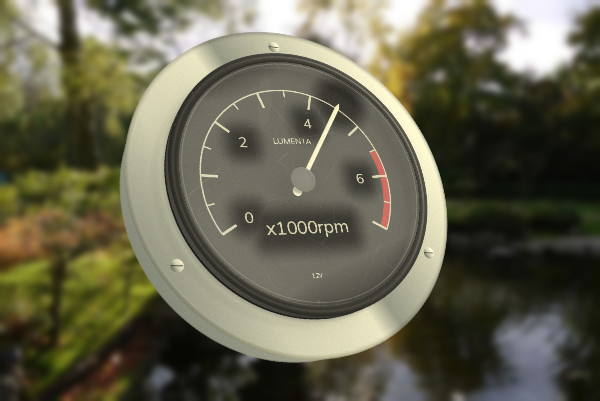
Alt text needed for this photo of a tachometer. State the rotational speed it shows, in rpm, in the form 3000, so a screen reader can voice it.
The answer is 4500
